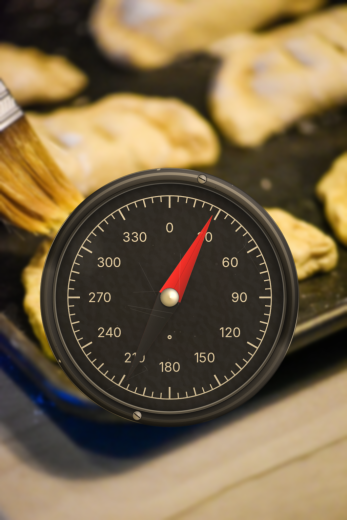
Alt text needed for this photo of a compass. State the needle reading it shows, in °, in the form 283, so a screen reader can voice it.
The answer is 27.5
